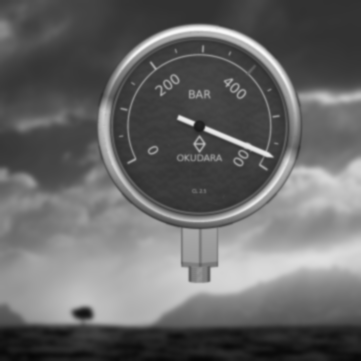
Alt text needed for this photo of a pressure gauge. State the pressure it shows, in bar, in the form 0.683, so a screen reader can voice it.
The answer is 575
